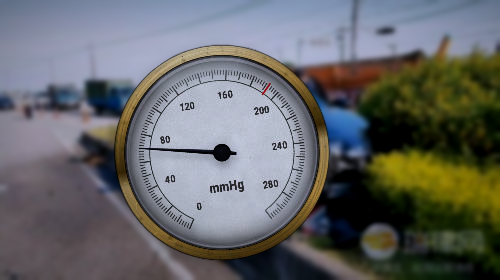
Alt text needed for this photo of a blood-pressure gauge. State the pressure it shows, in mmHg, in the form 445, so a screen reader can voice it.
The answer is 70
